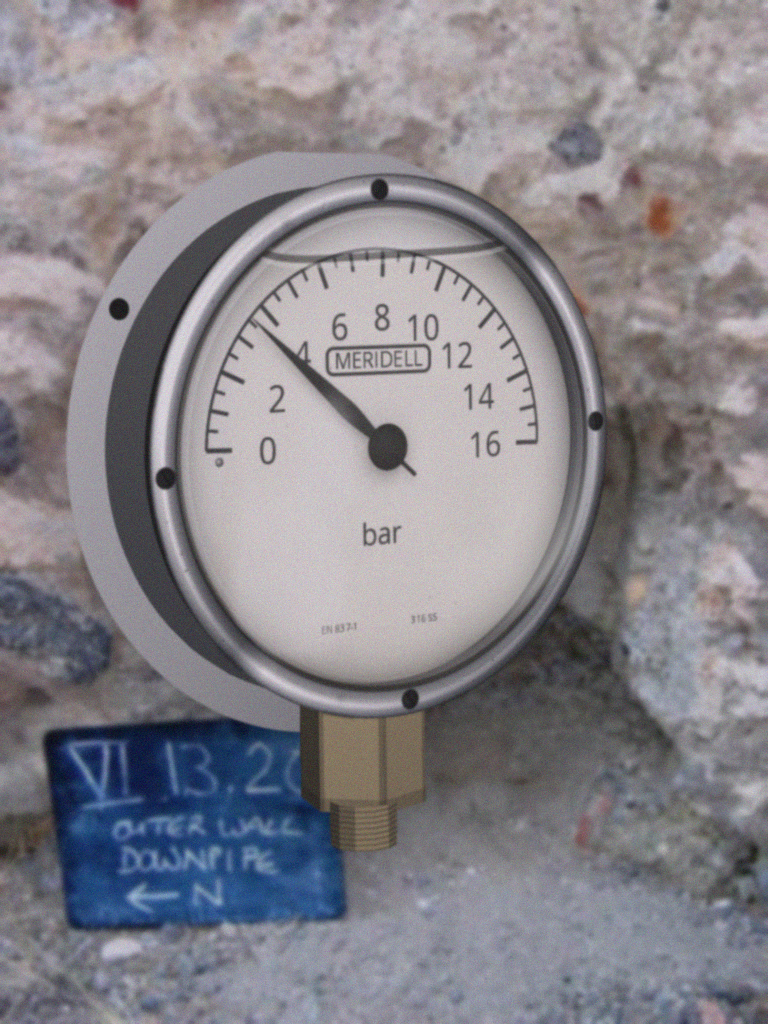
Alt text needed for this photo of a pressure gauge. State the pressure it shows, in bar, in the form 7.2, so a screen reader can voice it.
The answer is 3.5
